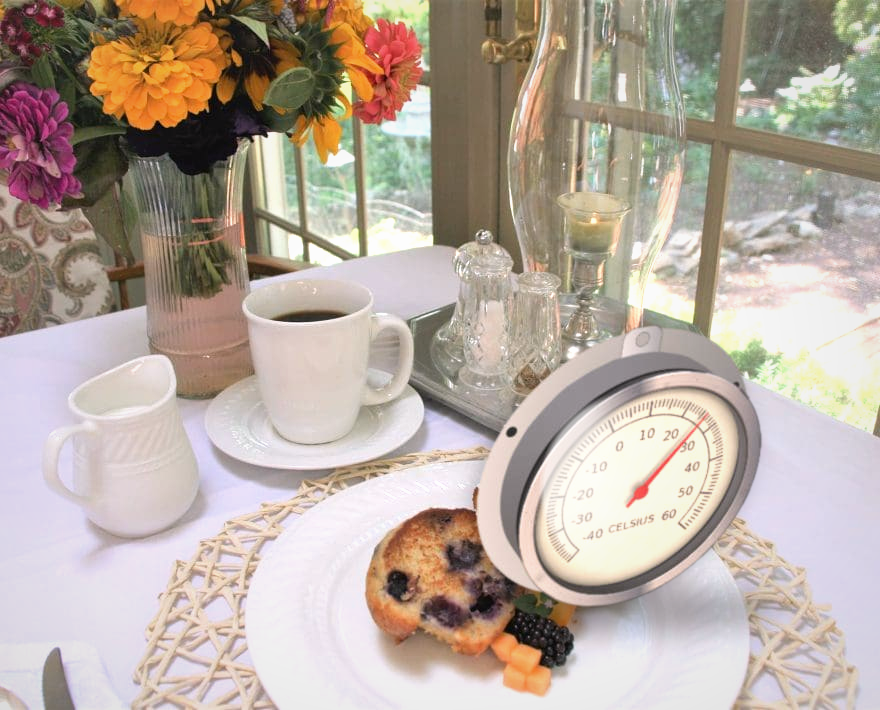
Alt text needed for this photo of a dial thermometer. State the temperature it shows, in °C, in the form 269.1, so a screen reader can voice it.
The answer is 25
